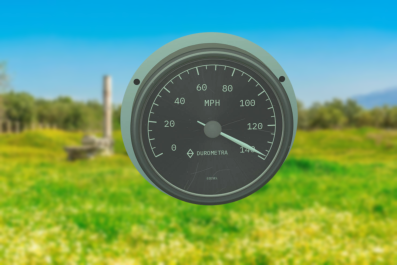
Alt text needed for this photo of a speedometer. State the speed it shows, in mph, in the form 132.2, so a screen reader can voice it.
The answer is 137.5
